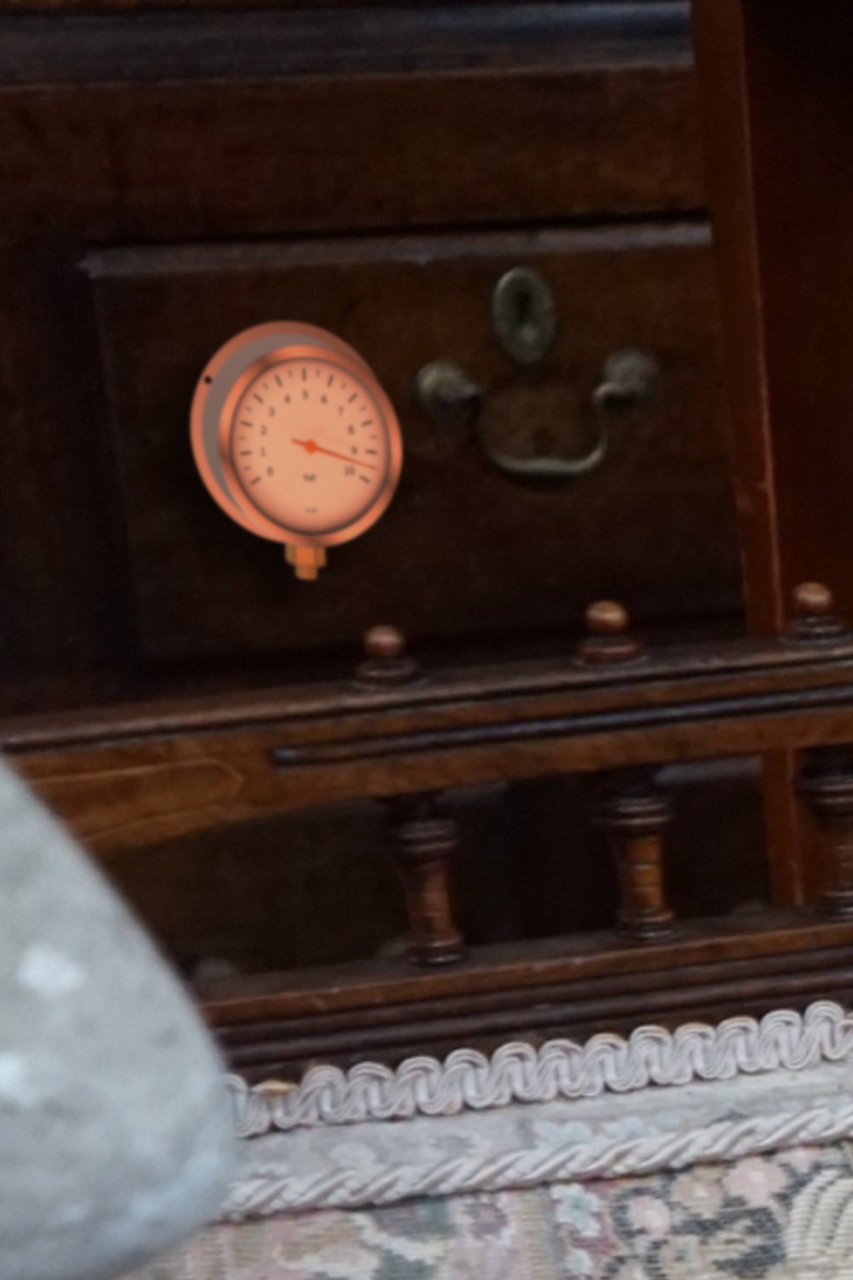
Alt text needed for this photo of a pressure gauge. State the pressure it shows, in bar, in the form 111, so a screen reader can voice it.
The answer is 9.5
